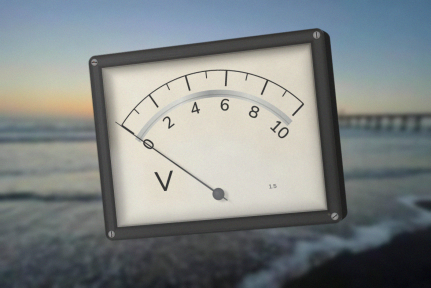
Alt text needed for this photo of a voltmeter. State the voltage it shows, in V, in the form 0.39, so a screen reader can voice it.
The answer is 0
